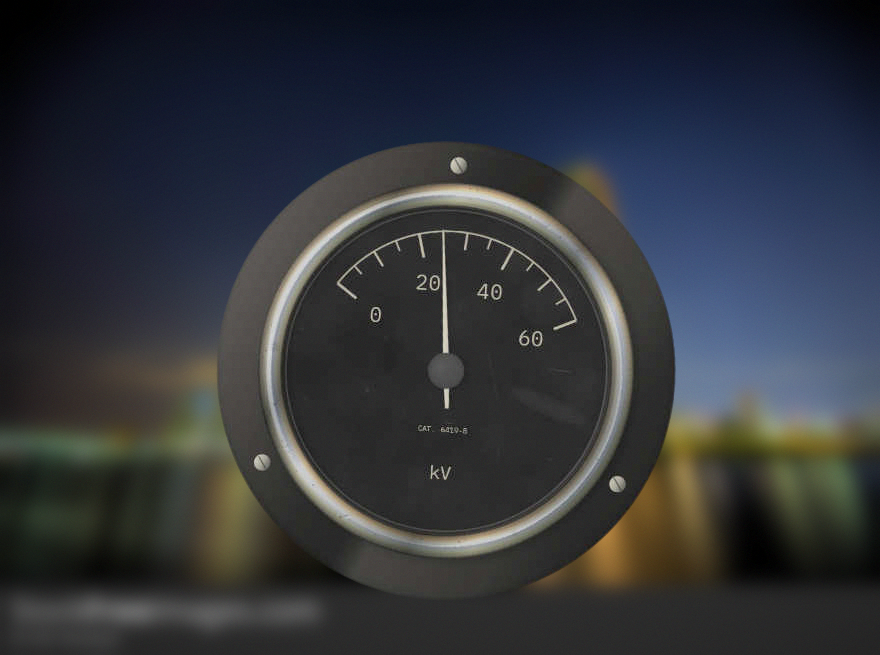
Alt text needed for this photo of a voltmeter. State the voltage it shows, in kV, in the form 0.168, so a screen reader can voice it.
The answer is 25
